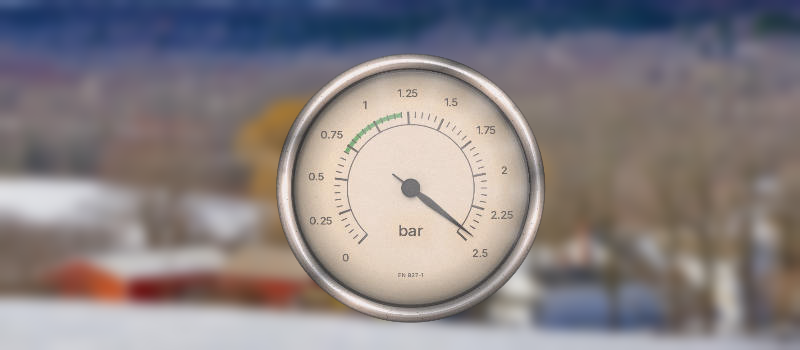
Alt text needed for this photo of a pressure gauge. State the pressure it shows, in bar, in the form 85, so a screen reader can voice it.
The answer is 2.45
